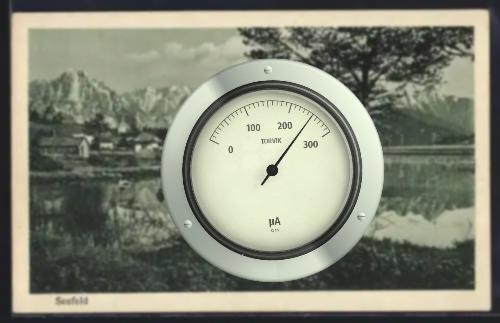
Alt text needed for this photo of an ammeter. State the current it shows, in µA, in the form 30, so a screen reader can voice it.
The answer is 250
